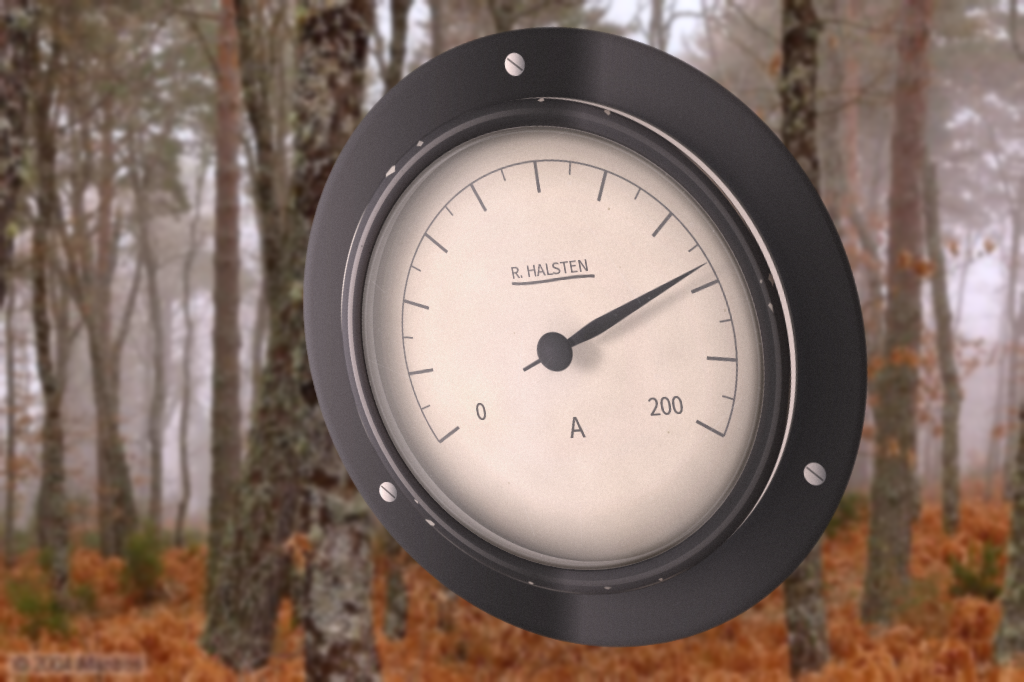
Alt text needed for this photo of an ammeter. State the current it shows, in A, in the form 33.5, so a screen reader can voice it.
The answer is 155
